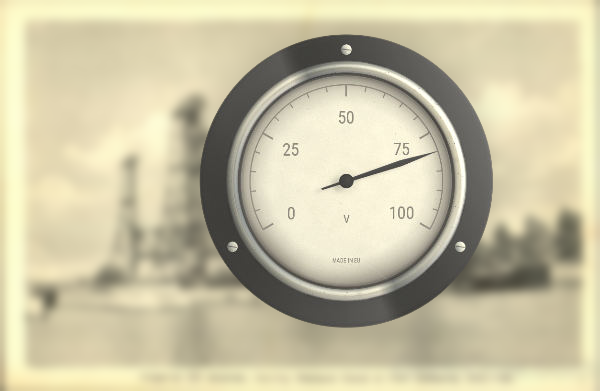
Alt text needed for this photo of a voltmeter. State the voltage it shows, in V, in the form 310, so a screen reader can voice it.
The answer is 80
